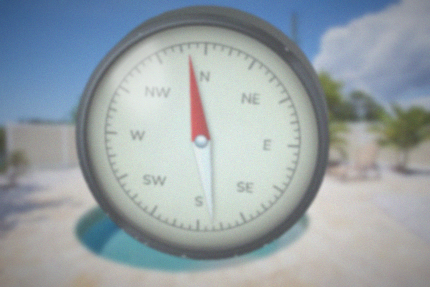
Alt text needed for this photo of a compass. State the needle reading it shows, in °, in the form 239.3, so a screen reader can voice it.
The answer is 350
